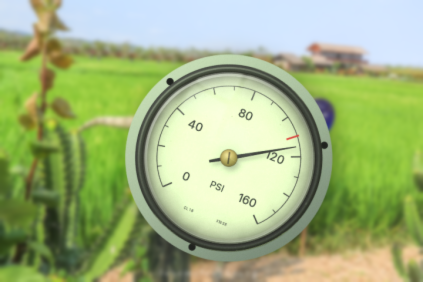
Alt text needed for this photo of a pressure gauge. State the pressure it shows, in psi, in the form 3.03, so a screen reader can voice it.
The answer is 115
